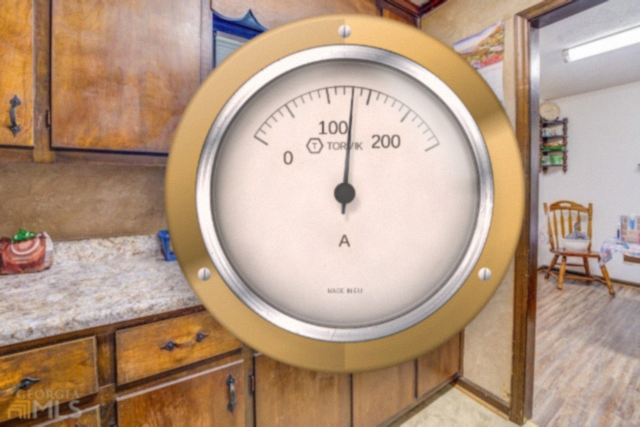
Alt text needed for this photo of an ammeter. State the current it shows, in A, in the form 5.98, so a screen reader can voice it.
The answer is 130
